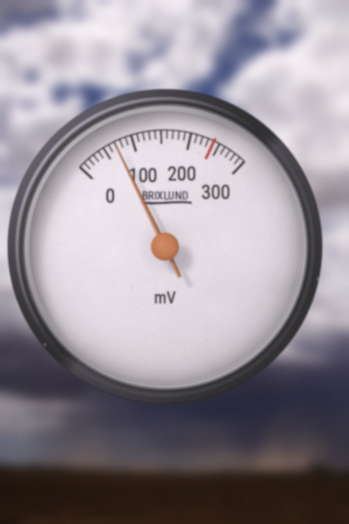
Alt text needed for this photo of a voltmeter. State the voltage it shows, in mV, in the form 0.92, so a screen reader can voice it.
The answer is 70
